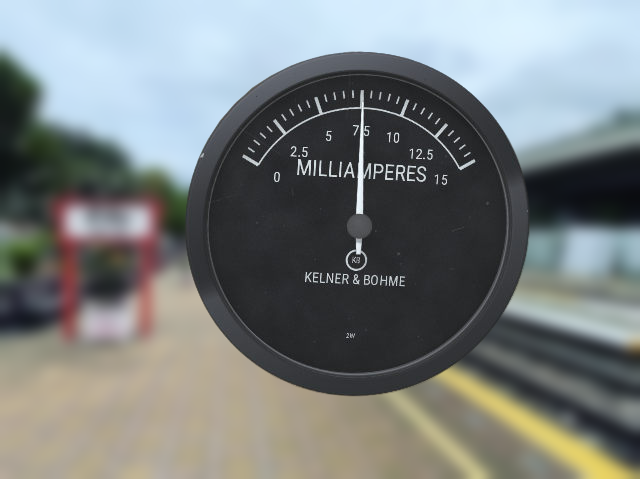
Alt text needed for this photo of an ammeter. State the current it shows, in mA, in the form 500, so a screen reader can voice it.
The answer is 7.5
